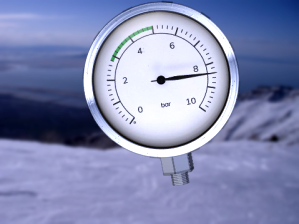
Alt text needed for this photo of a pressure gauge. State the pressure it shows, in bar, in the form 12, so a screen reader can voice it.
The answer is 8.4
